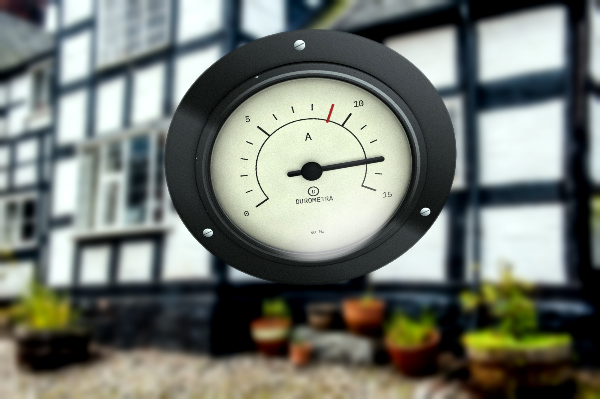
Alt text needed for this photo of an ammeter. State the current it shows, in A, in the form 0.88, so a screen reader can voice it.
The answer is 13
